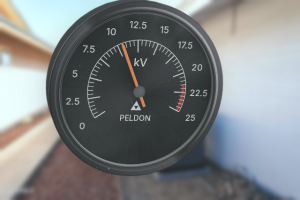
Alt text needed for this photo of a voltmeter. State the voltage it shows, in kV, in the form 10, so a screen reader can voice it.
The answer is 10.5
